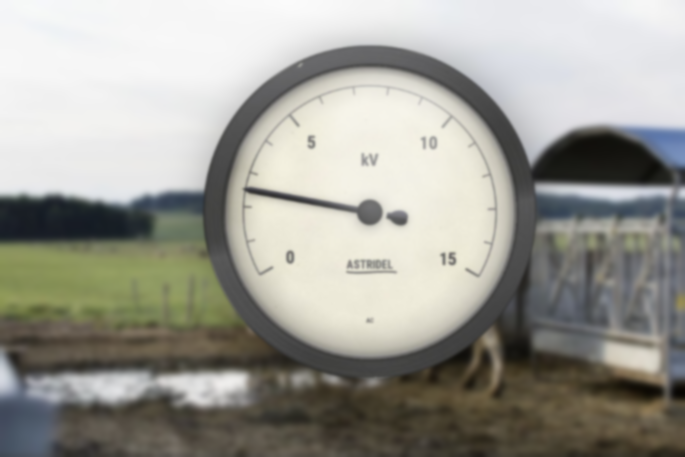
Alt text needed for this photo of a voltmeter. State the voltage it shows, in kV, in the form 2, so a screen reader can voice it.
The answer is 2.5
